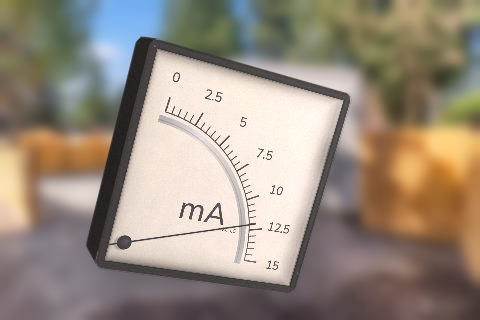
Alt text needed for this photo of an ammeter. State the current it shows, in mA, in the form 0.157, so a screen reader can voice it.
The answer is 12
